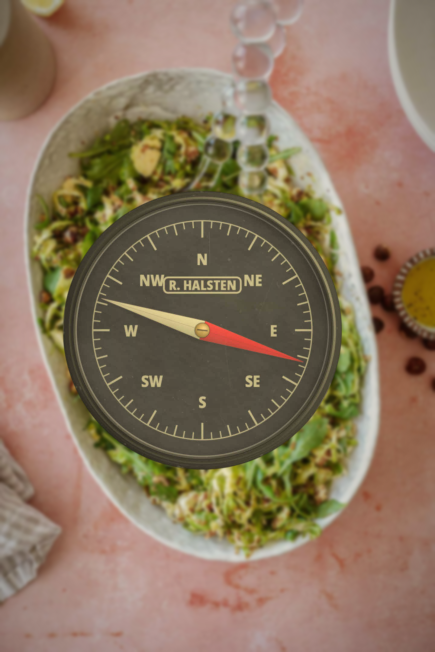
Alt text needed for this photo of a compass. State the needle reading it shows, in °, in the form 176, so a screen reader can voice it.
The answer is 107.5
